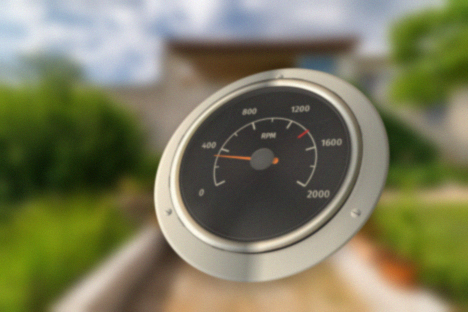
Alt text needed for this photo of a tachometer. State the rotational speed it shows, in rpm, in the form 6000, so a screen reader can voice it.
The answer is 300
